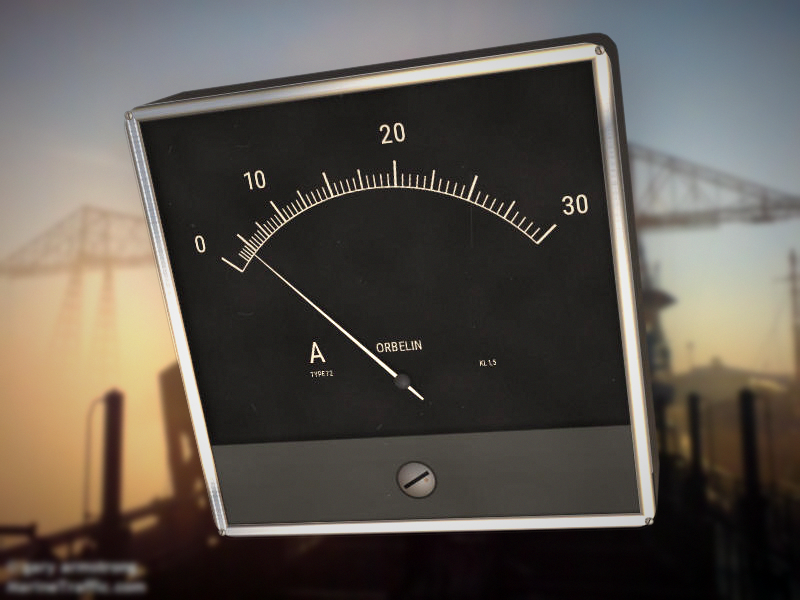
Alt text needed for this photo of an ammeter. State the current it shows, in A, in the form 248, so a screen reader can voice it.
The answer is 5
